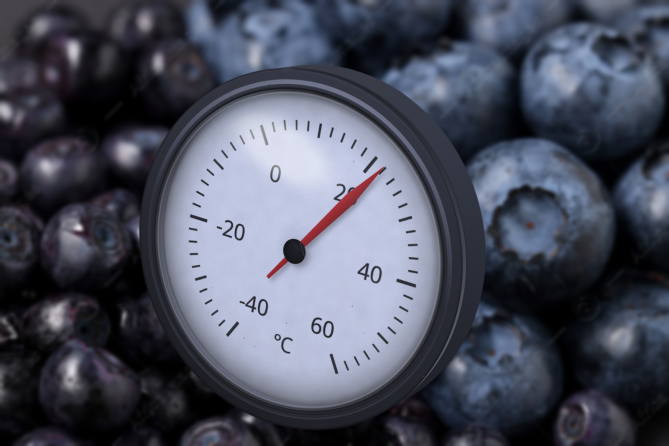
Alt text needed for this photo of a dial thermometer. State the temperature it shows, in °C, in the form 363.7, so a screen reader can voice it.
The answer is 22
